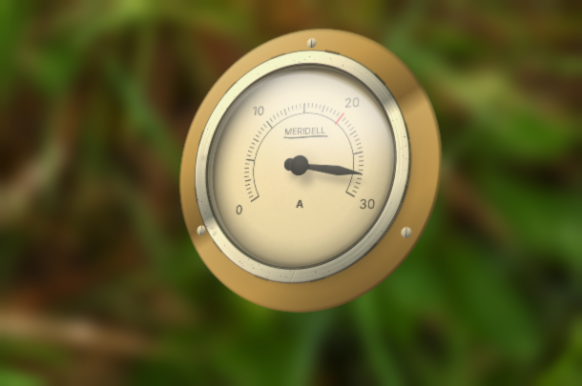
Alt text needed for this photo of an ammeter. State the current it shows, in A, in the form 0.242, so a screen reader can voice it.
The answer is 27.5
